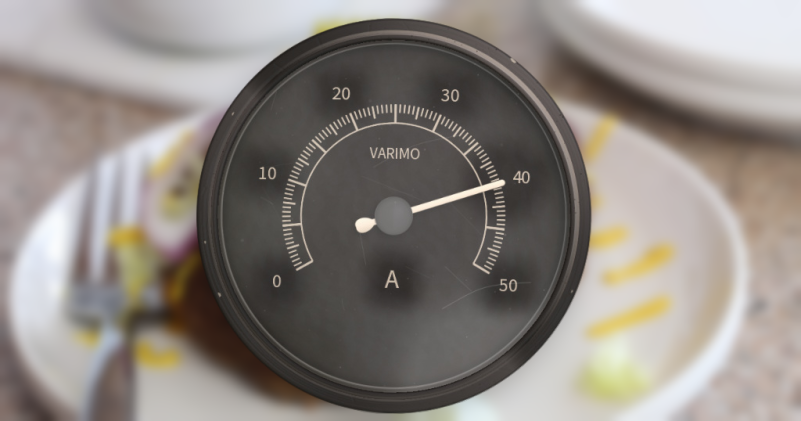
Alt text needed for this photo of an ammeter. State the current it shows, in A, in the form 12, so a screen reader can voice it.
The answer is 40
